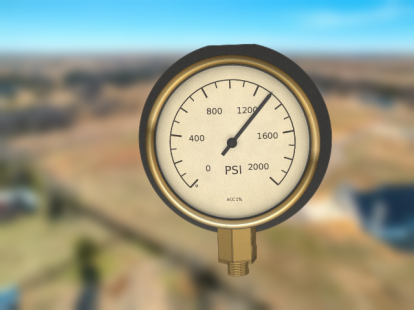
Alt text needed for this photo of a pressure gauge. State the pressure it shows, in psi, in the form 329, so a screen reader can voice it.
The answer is 1300
